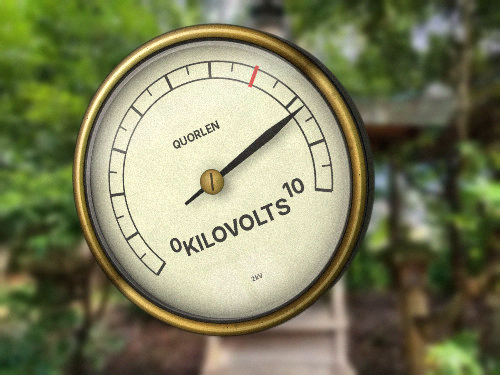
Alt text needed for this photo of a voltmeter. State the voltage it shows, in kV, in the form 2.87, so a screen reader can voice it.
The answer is 8.25
